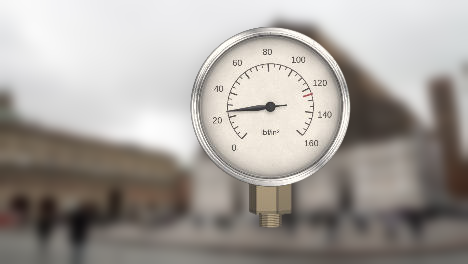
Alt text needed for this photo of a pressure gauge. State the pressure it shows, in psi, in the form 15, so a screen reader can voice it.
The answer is 25
